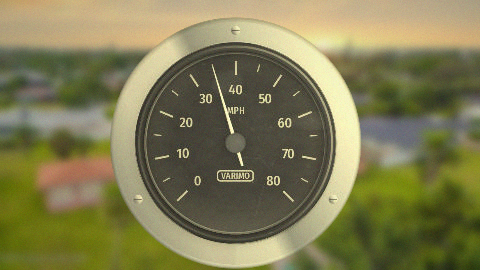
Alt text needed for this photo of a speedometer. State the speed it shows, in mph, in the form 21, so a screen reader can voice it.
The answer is 35
